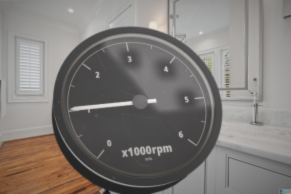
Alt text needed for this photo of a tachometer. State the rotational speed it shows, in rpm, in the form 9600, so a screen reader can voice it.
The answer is 1000
